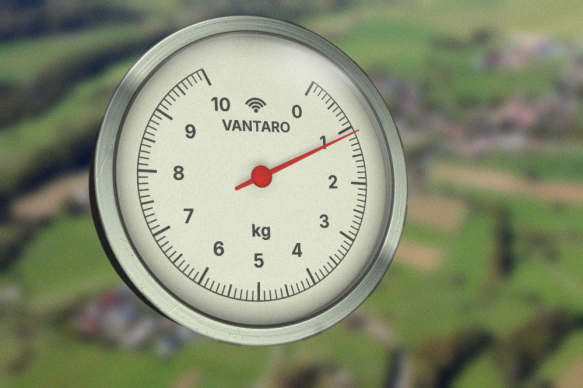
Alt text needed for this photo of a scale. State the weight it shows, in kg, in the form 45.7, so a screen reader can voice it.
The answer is 1.1
